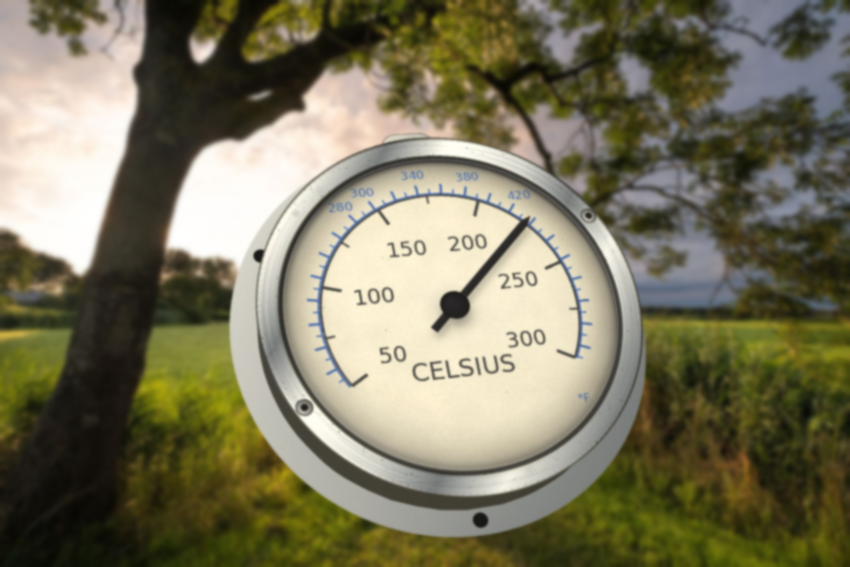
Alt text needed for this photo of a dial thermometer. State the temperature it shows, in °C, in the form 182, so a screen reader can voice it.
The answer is 225
